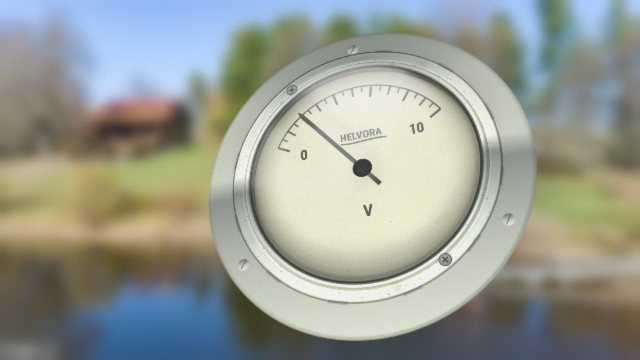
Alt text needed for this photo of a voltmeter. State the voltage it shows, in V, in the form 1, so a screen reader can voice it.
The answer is 2
